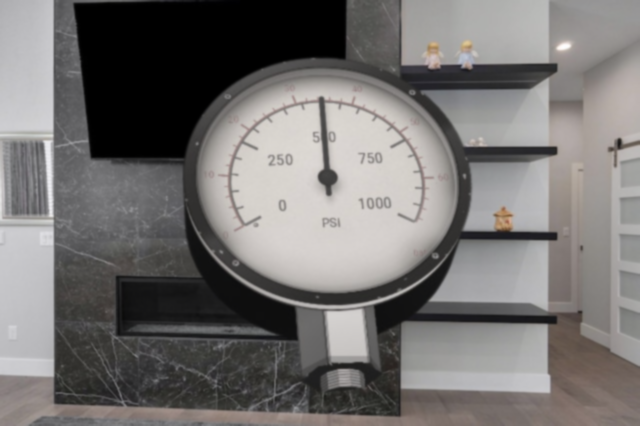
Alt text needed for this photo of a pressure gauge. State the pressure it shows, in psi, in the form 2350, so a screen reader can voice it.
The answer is 500
